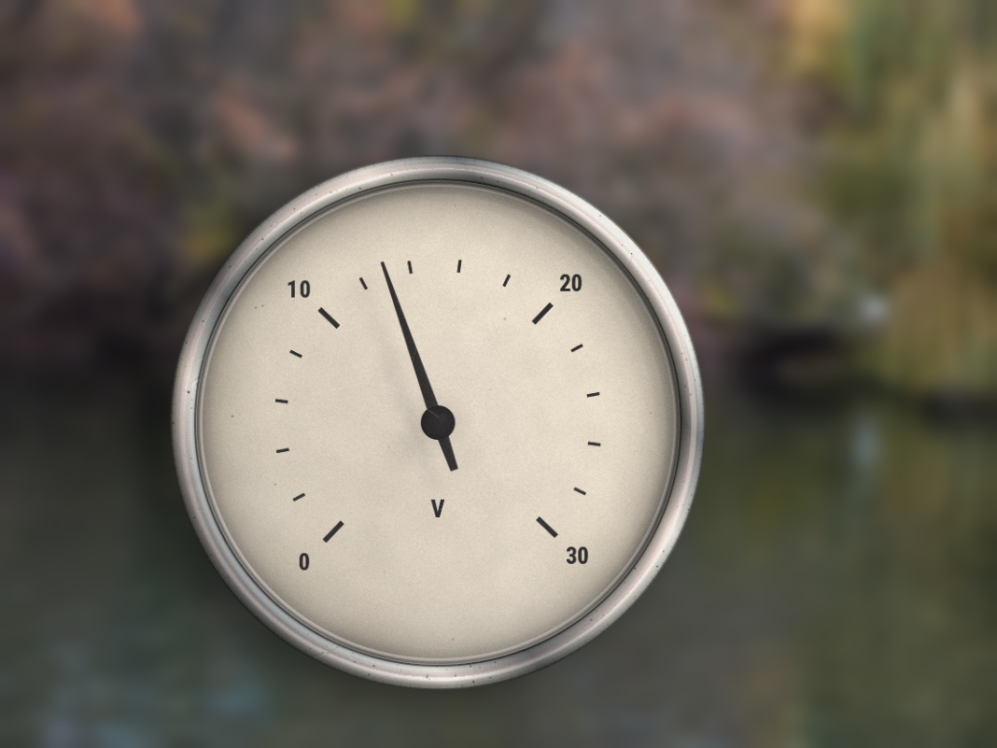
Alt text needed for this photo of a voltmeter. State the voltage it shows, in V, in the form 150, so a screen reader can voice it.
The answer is 13
